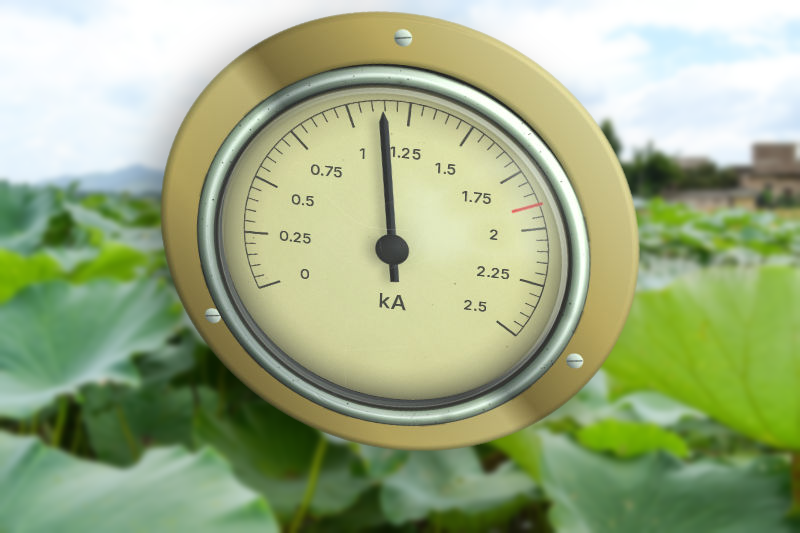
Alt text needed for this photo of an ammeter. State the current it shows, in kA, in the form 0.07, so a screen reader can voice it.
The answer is 1.15
